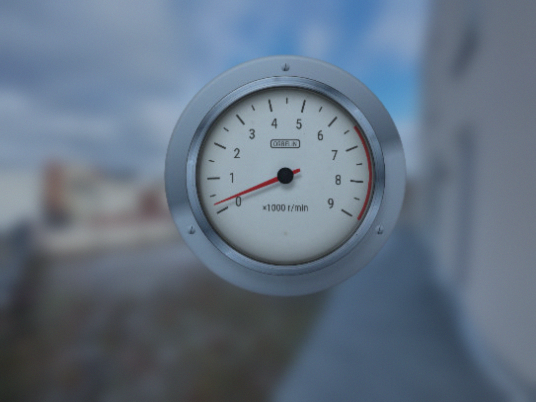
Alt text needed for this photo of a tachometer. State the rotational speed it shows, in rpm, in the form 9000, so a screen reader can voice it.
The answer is 250
